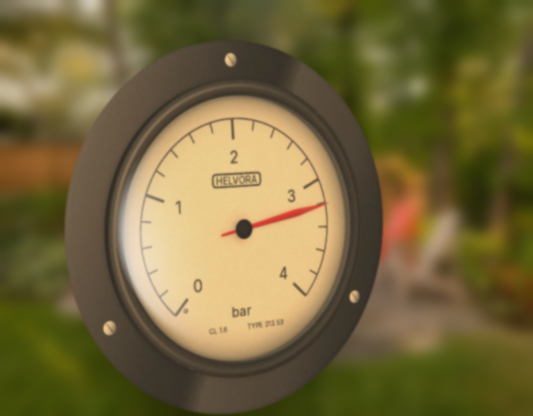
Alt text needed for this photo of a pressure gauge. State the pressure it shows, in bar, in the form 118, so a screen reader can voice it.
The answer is 3.2
